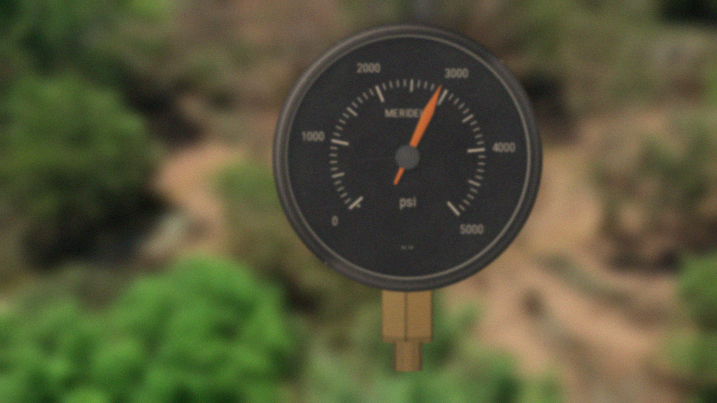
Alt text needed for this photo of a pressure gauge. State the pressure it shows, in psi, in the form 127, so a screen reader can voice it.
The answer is 2900
